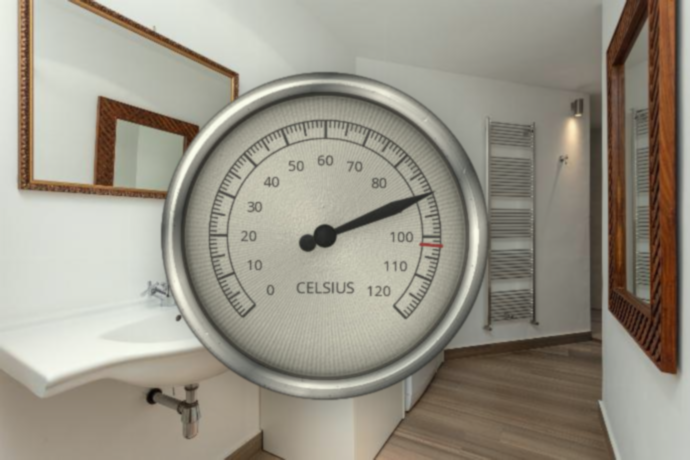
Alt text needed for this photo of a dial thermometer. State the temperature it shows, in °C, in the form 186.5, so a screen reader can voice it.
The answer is 90
